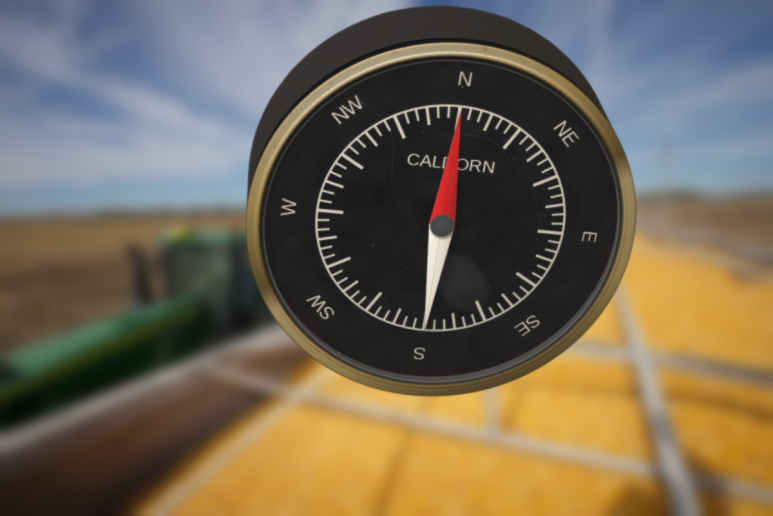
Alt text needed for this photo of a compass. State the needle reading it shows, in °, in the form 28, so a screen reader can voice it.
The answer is 0
